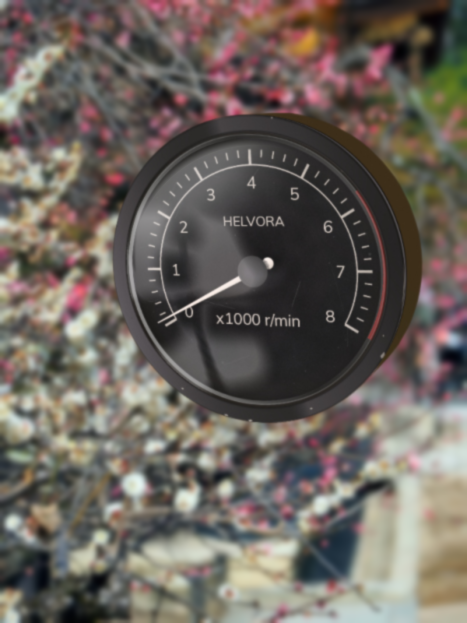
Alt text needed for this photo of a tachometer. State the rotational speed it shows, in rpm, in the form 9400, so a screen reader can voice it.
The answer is 100
